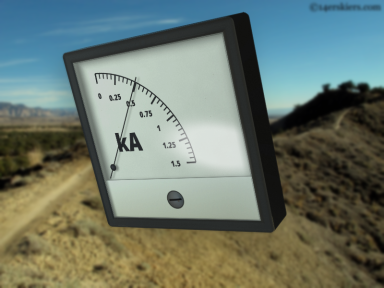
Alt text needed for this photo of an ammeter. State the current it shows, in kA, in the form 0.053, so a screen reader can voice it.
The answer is 0.5
